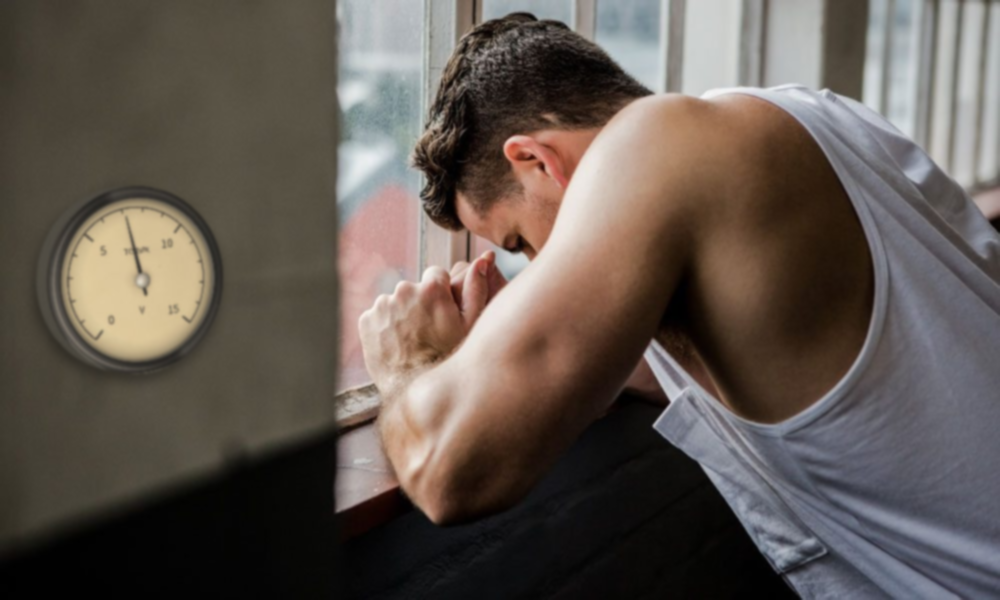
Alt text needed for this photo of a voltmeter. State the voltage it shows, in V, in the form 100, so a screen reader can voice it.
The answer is 7
